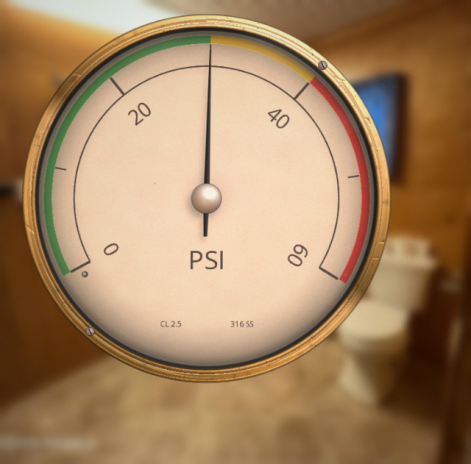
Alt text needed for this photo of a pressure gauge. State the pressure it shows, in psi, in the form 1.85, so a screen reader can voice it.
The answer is 30
